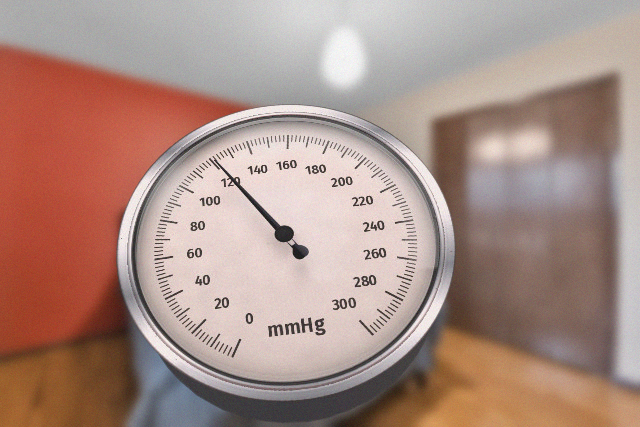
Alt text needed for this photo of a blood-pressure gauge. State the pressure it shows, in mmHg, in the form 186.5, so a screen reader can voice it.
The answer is 120
